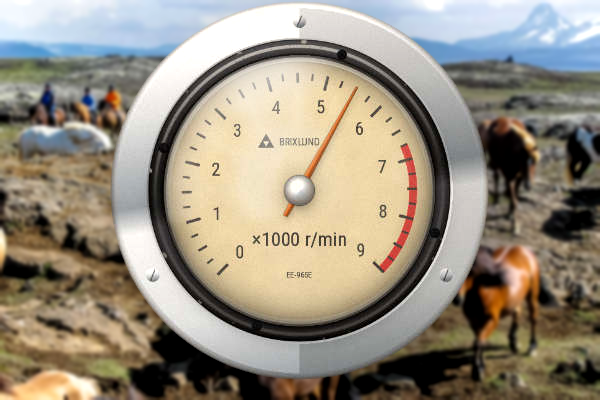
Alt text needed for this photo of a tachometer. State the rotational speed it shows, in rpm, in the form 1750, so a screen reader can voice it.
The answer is 5500
